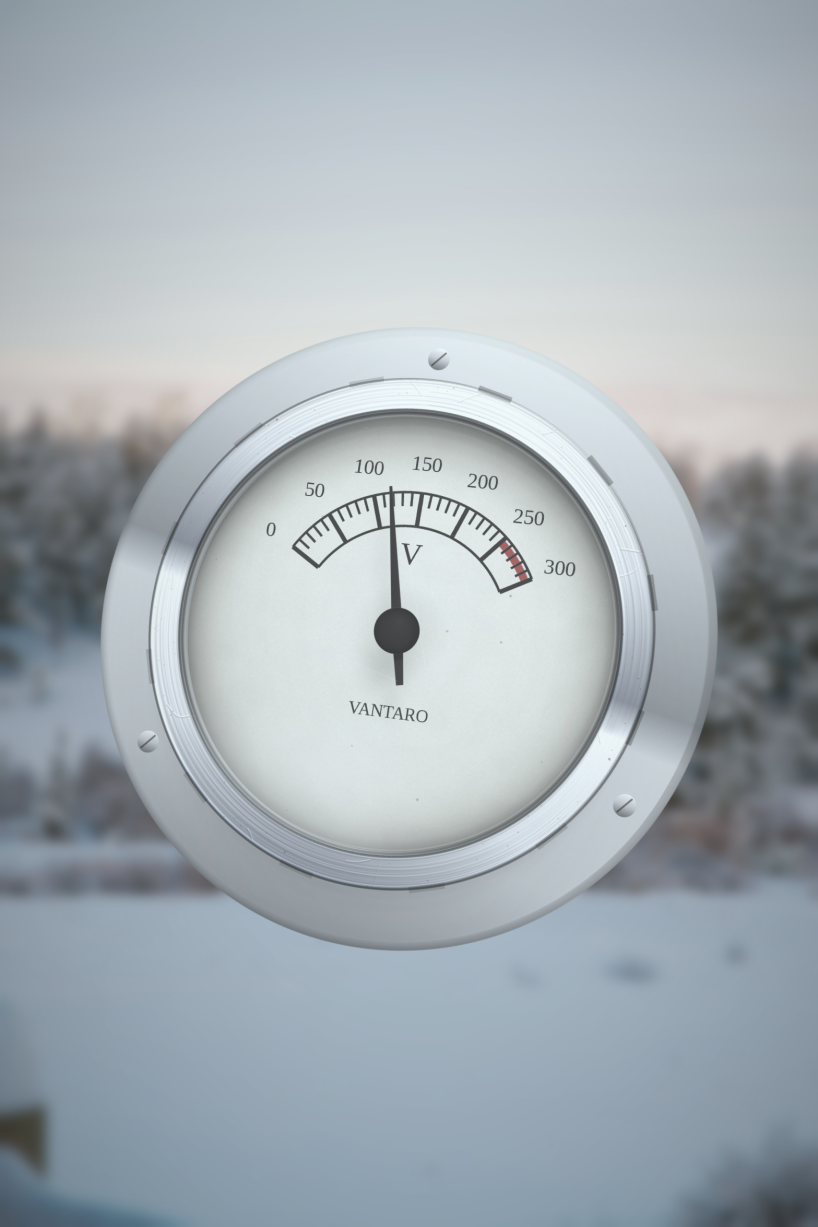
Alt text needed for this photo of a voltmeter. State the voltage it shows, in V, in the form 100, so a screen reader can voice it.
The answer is 120
